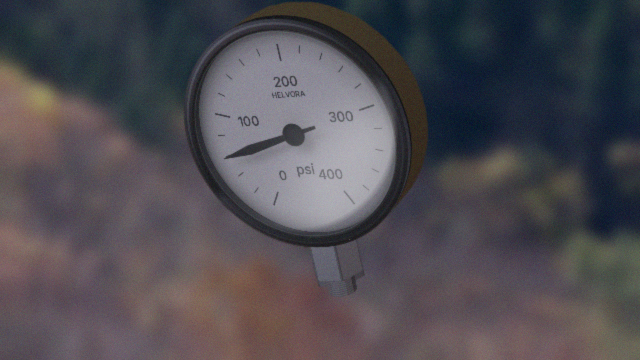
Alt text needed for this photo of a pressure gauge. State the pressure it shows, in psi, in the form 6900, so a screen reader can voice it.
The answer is 60
